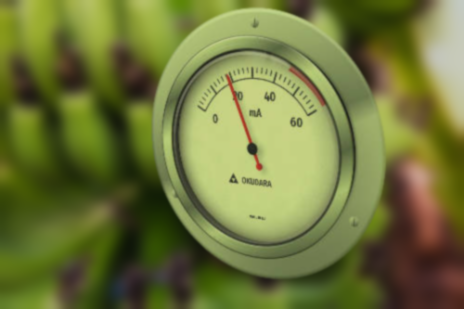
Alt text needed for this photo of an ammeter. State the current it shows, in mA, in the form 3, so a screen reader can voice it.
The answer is 20
